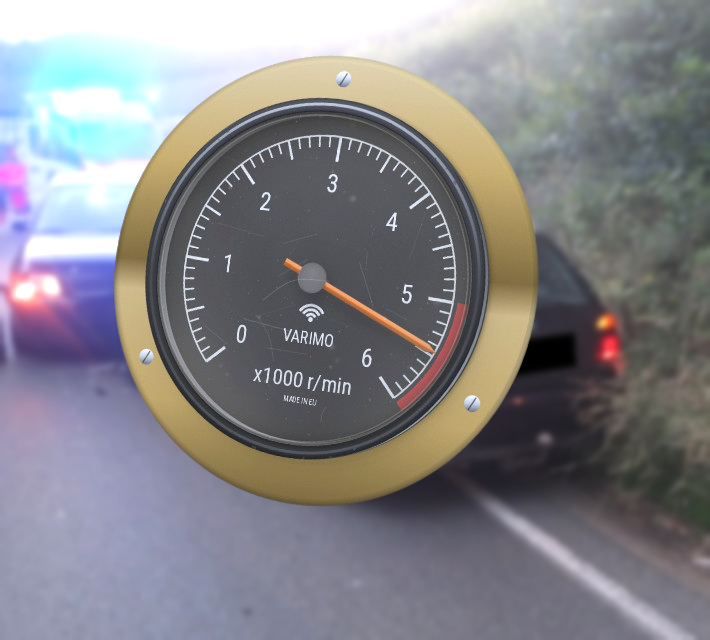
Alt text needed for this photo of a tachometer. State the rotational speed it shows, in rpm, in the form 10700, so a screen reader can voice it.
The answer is 5450
